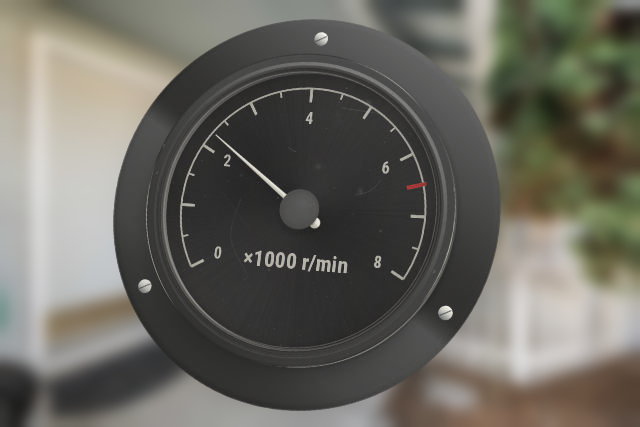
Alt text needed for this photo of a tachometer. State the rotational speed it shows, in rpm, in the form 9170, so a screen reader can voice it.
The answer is 2250
